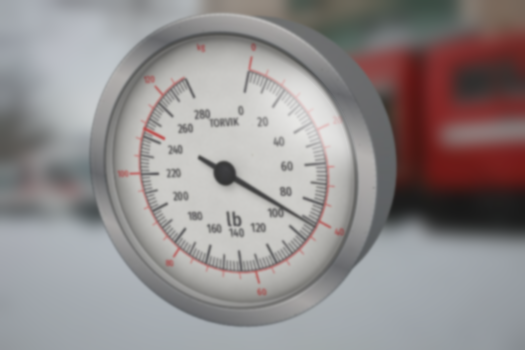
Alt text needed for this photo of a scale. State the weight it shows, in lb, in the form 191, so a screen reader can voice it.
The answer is 90
